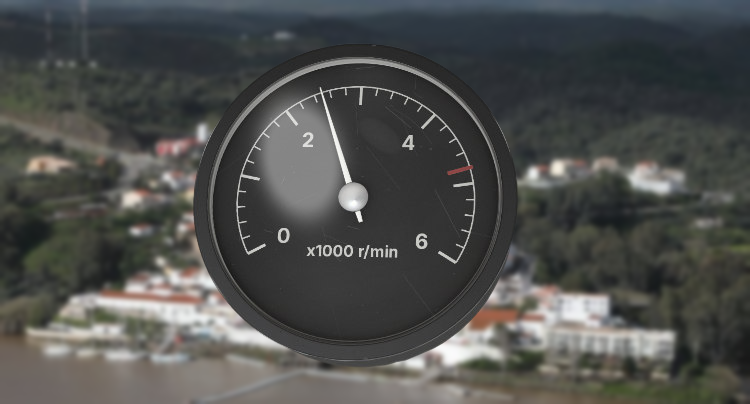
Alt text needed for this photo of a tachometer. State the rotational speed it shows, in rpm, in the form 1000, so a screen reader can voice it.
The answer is 2500
